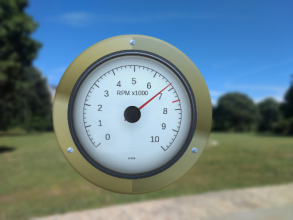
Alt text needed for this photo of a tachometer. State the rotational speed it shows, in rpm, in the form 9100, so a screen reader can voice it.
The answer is 6800
